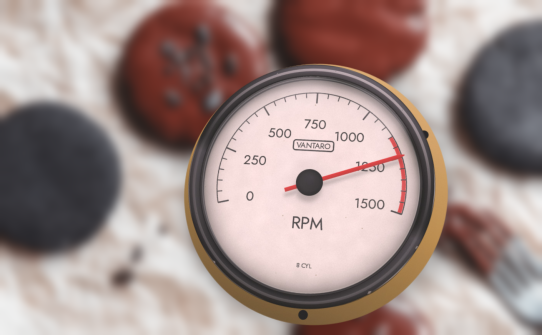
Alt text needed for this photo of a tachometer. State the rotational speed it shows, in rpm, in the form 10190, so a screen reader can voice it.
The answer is 1250
